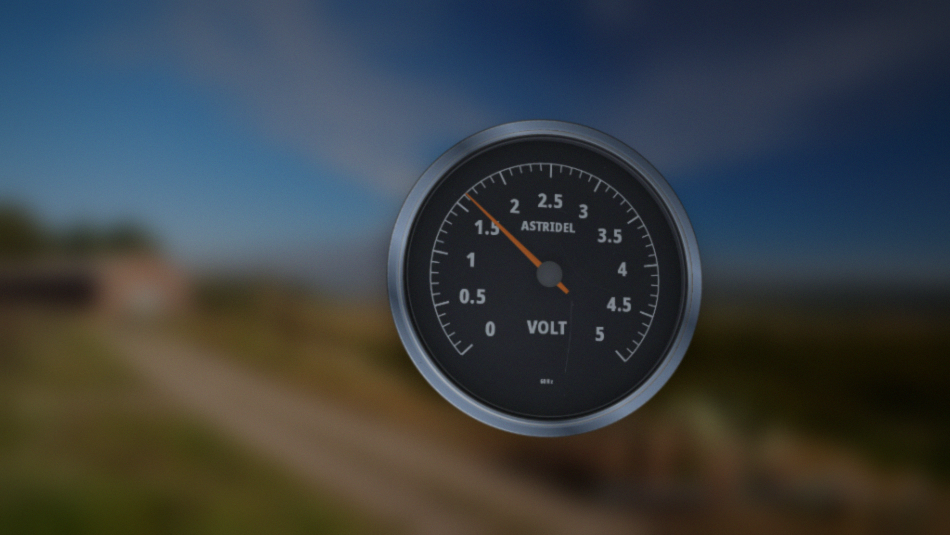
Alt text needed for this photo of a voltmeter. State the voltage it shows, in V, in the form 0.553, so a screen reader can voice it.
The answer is 1.6
